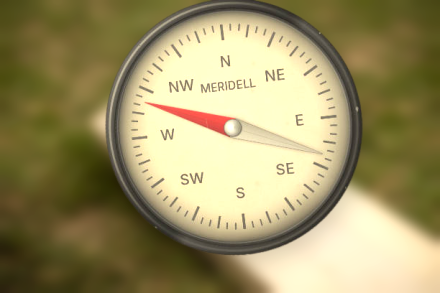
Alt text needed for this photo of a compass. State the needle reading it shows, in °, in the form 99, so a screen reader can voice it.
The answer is 292.5
